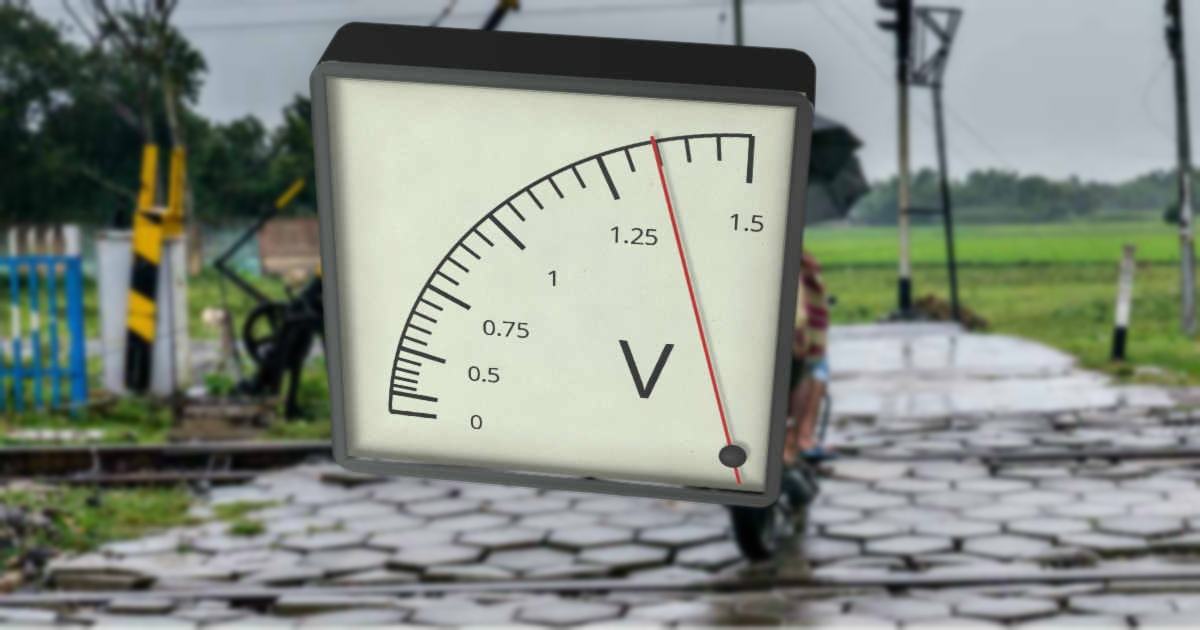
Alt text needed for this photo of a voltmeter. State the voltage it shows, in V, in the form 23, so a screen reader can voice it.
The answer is 1.35
